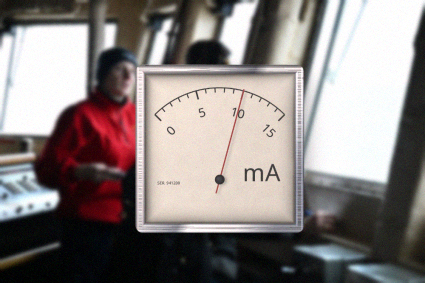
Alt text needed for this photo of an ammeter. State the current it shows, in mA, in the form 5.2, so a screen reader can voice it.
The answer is 10
